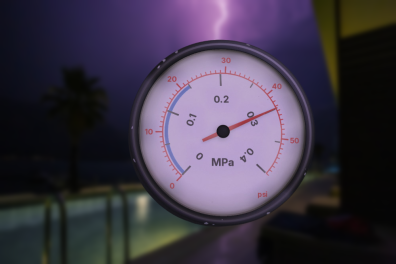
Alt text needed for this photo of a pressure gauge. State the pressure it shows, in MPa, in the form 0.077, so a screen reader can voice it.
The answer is 0.3
